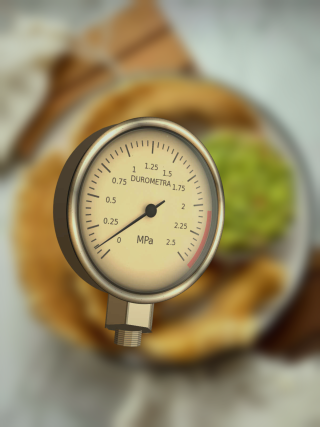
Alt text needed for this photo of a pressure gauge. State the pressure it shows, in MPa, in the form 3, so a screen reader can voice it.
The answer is 0.1
